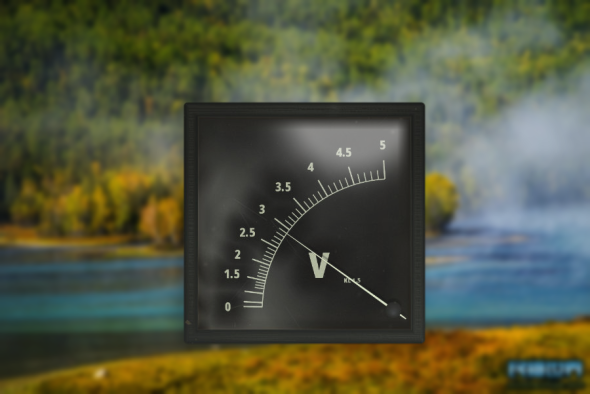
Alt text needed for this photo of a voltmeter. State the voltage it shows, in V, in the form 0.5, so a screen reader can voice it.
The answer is 2.9
